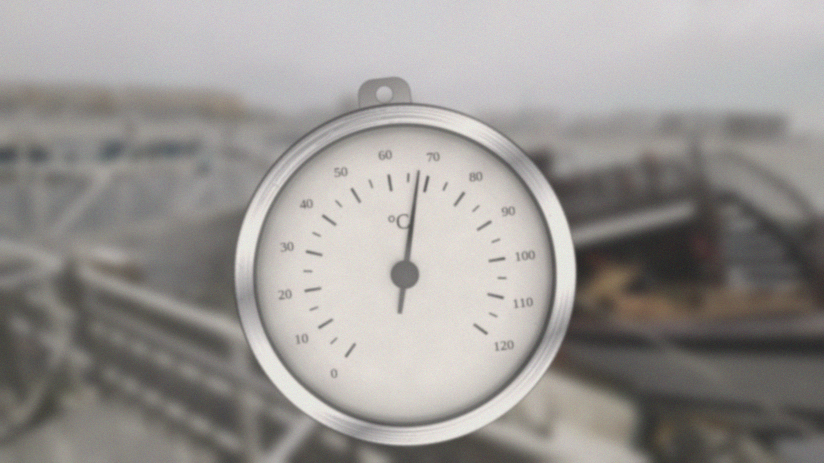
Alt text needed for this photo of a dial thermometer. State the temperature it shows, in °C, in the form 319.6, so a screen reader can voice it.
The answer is 67.5
